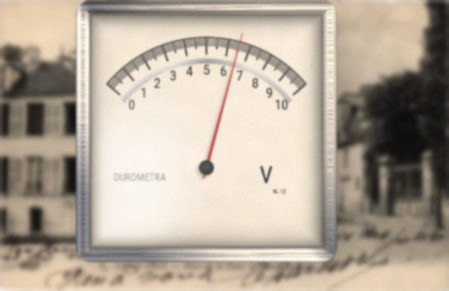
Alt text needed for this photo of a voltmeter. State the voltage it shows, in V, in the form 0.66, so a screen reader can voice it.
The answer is 6.5
